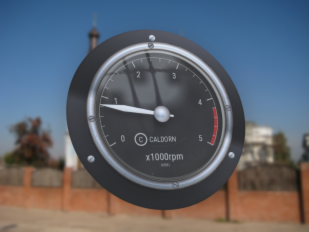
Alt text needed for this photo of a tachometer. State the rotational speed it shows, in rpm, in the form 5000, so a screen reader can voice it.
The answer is 800
